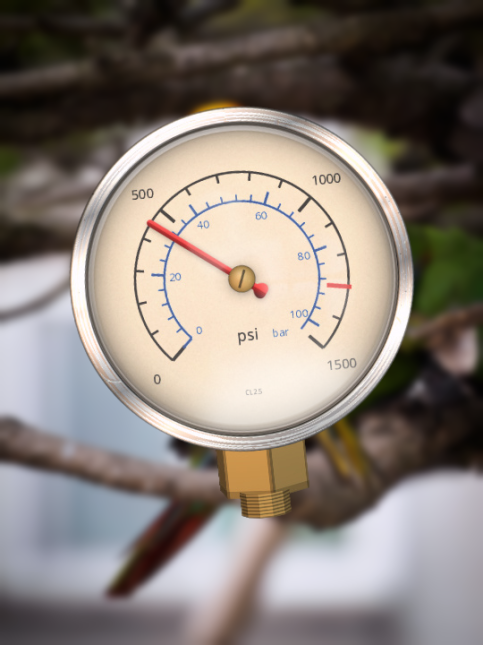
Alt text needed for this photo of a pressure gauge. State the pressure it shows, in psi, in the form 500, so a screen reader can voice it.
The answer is 450
